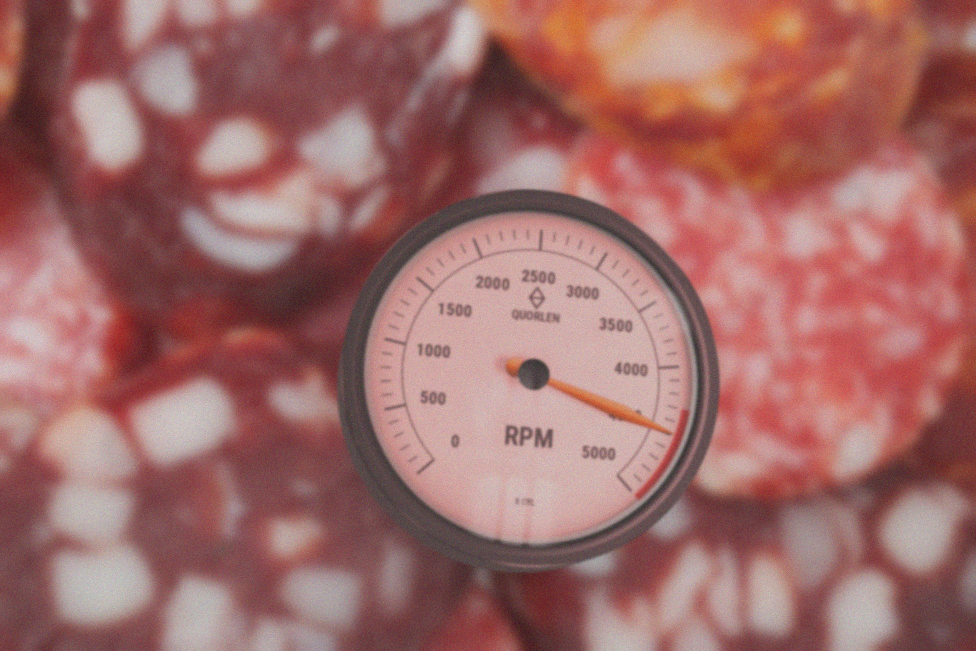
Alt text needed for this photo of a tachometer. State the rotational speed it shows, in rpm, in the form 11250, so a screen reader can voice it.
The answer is 4500
